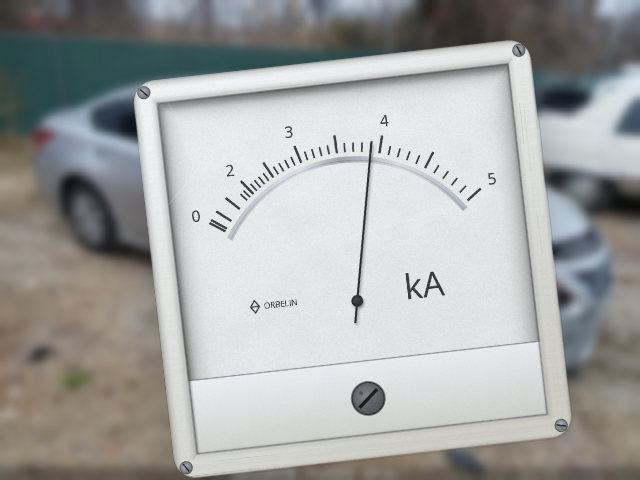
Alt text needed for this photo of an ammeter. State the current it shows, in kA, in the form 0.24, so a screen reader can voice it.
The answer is 3.9
